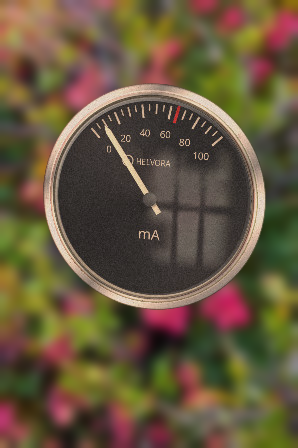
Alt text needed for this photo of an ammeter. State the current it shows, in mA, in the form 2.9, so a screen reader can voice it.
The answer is 10
